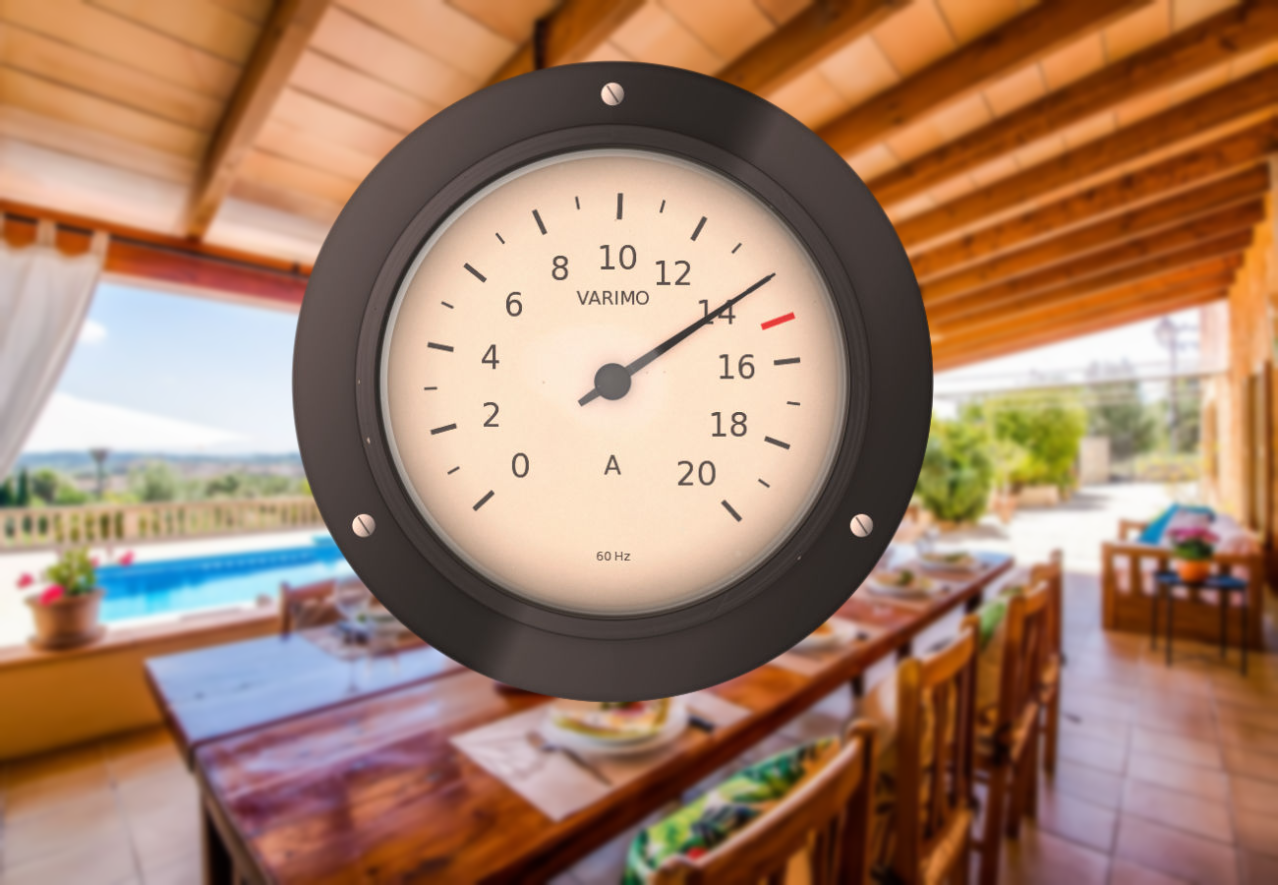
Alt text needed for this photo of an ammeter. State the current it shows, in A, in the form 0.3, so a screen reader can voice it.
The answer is 14
